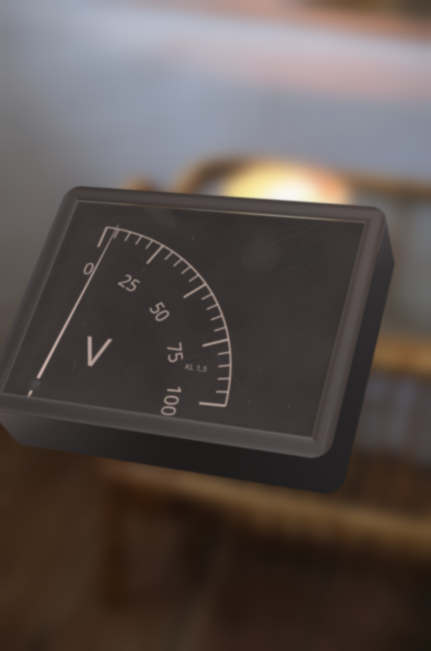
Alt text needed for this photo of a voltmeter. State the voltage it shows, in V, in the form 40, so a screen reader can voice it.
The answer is 5
